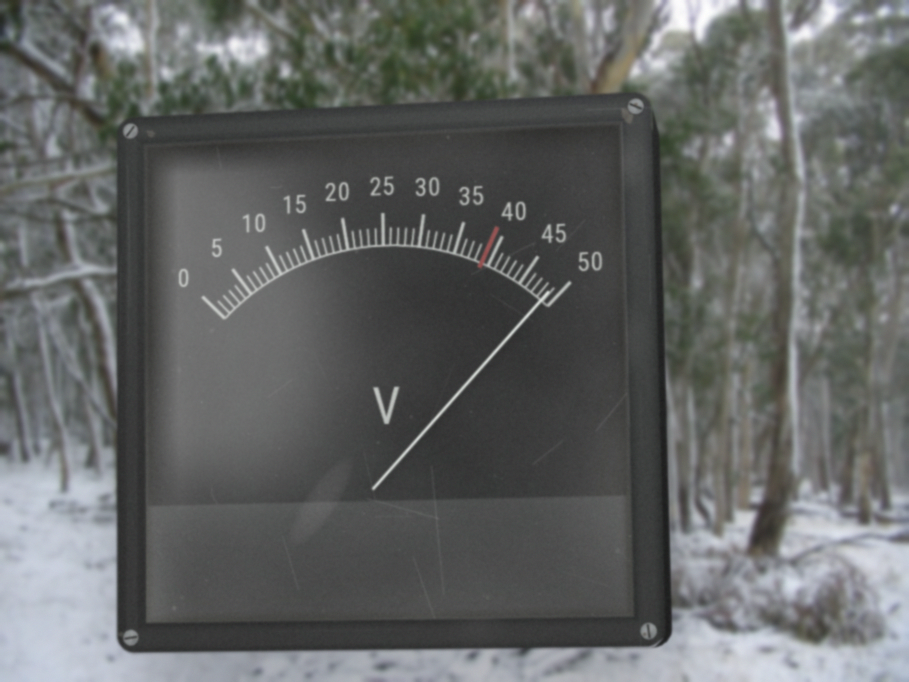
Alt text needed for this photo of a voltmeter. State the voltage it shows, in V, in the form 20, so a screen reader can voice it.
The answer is 49
